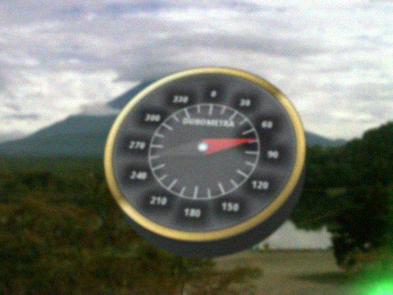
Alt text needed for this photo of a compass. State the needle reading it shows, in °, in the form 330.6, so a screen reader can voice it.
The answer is 75
